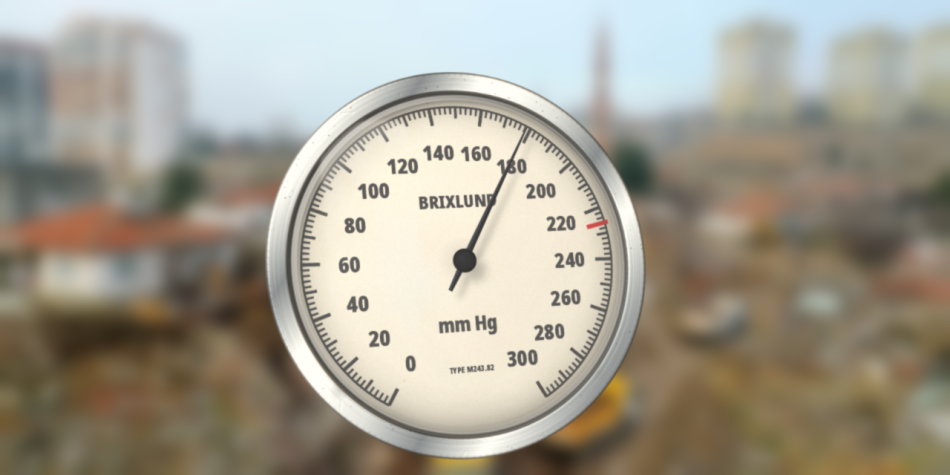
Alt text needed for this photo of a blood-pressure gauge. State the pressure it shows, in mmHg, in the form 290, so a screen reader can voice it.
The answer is 178
